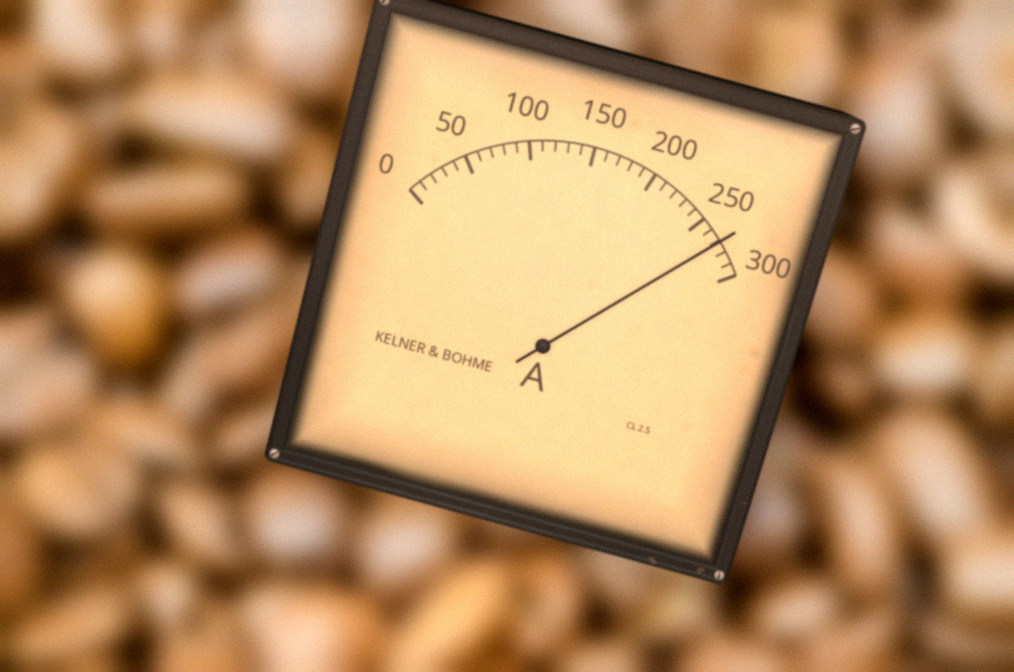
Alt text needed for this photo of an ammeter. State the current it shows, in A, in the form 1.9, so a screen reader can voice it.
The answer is 270
